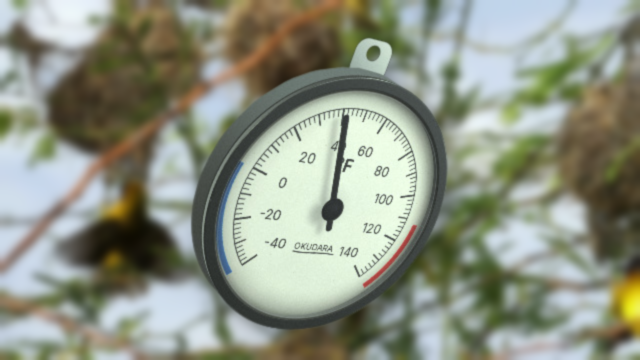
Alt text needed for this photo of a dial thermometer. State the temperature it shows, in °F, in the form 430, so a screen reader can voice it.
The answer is 40
